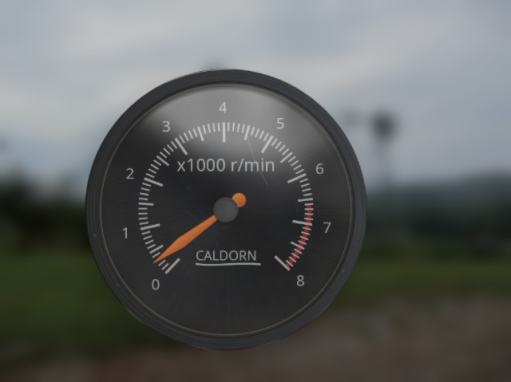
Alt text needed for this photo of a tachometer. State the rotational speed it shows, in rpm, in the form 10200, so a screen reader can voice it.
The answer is 300
